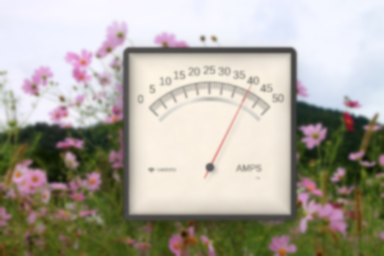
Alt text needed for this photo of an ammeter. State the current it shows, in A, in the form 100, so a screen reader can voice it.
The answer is 40
